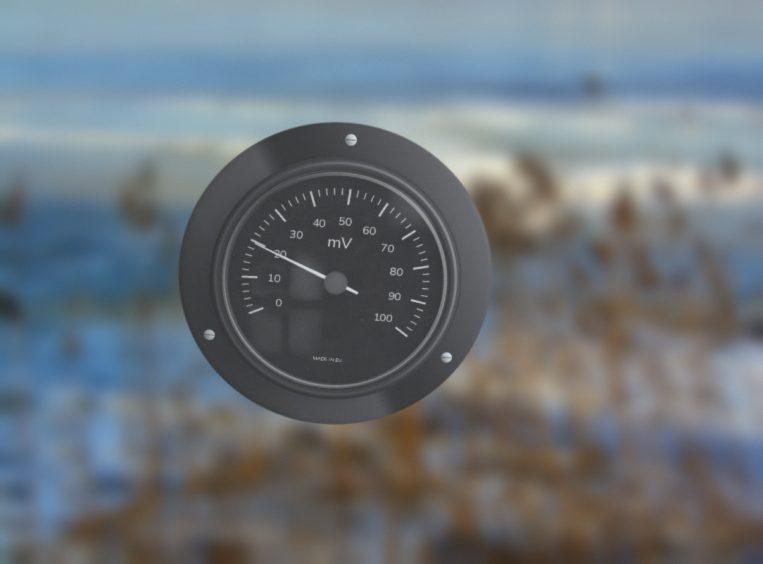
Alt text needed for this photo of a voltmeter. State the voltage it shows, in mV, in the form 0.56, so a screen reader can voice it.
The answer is 20
